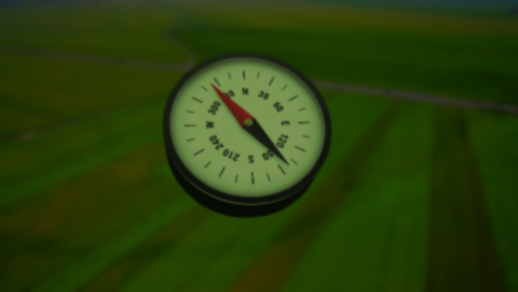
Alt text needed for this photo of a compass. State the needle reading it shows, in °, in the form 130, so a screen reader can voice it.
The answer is 322.5
